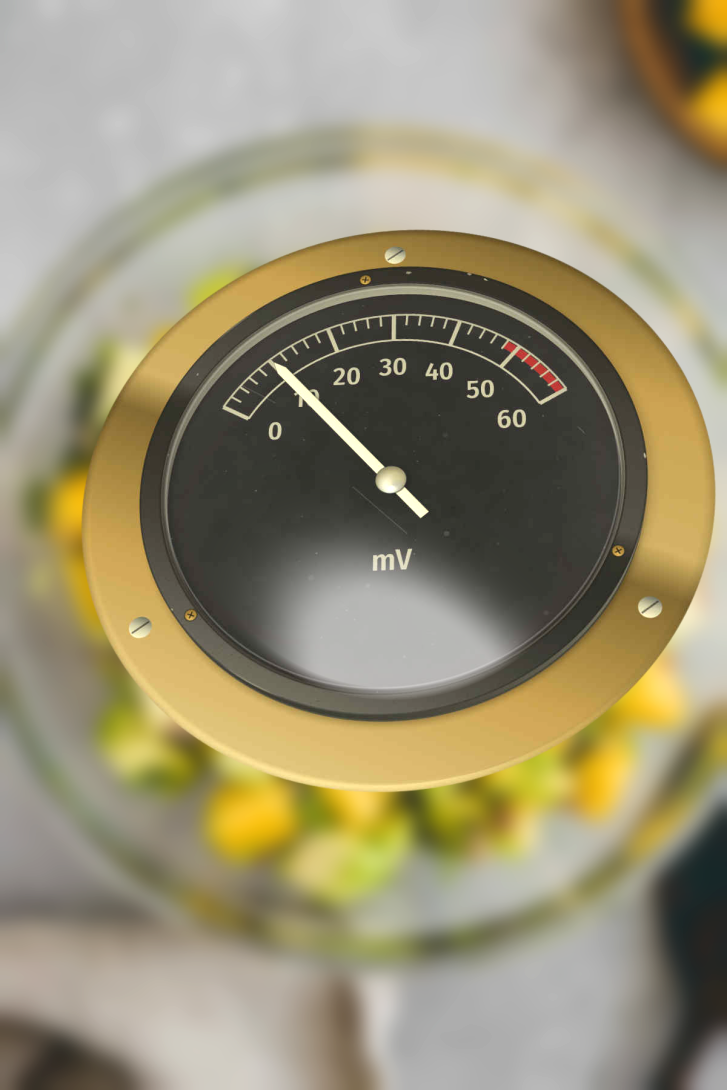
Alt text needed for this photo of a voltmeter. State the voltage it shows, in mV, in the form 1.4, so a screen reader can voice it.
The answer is 10
